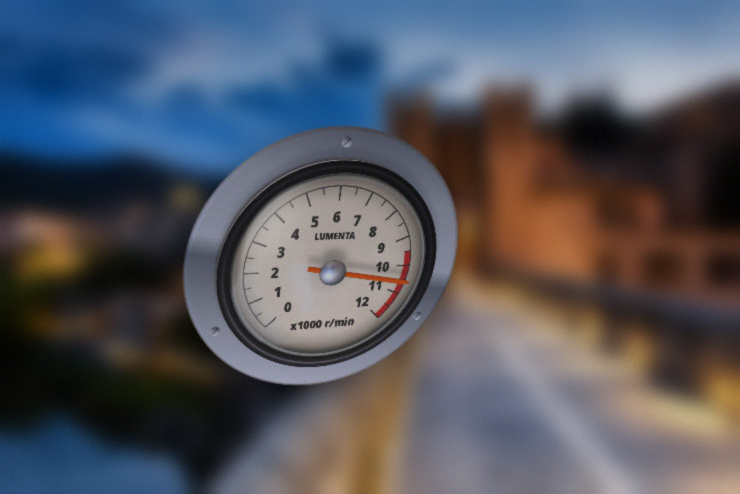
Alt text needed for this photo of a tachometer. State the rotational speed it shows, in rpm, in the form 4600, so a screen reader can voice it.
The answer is 10500
